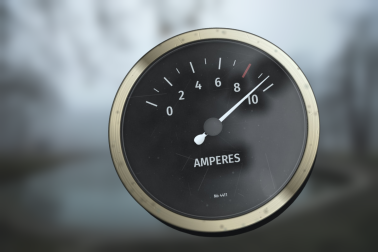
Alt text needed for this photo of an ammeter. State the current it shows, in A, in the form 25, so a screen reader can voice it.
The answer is 9.5
